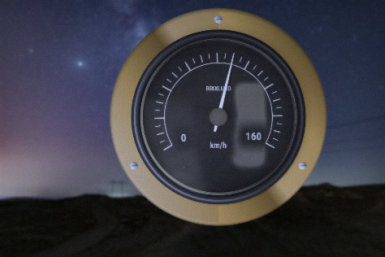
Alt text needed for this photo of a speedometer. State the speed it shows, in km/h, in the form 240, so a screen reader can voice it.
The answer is 90
